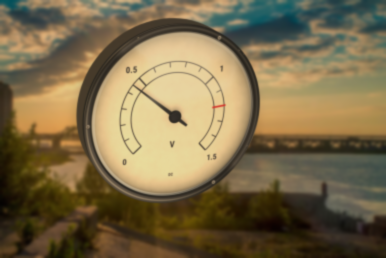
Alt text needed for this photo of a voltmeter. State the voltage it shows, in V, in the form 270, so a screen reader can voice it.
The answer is 0.45
